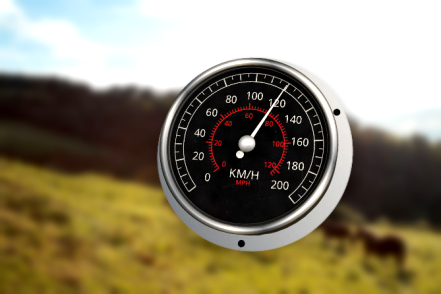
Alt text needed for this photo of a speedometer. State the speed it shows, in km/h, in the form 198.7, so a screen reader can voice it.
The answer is 120
